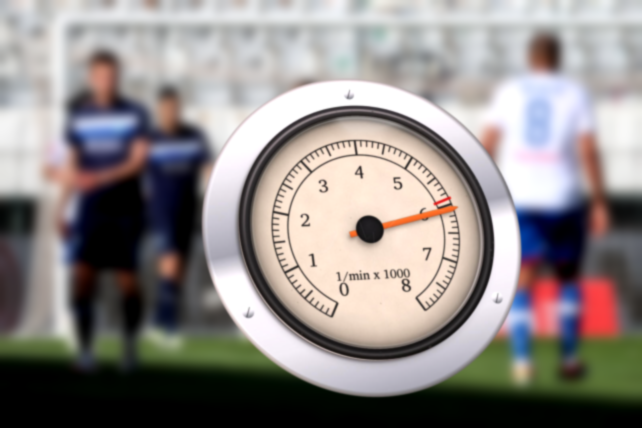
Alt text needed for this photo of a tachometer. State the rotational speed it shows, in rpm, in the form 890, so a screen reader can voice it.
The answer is 6100
